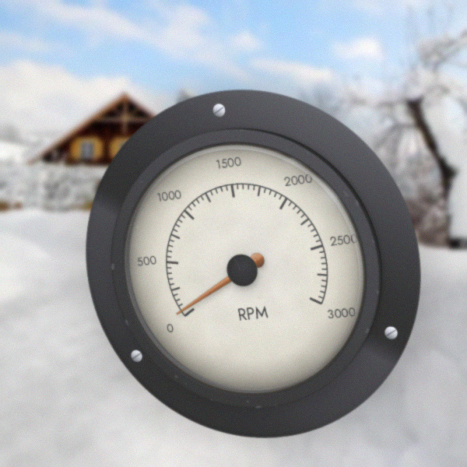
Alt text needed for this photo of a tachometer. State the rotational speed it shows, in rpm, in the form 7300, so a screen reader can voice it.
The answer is 50
